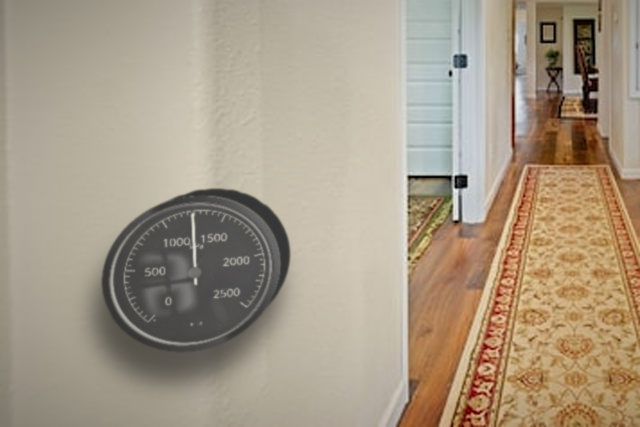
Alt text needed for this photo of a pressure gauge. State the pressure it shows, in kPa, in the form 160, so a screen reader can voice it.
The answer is 1250
